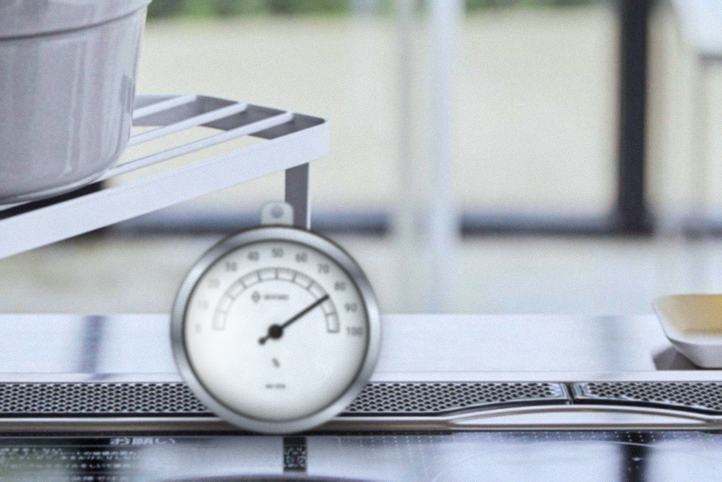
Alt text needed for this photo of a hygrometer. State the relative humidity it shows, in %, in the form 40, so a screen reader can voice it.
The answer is 80
